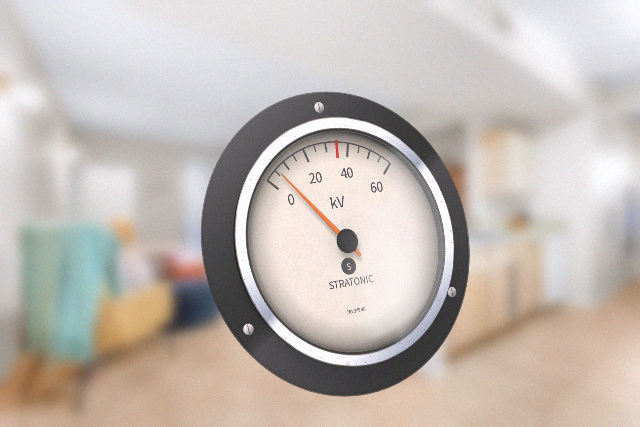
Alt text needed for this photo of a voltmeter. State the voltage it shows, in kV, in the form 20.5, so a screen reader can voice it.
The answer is 5
